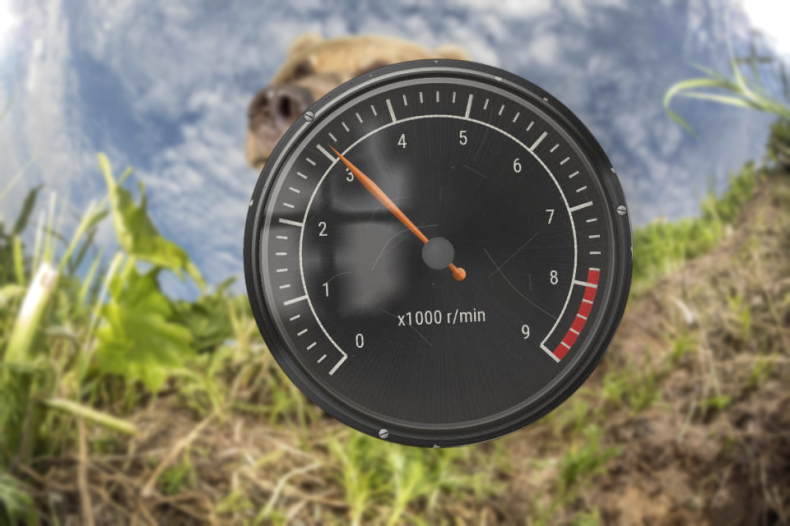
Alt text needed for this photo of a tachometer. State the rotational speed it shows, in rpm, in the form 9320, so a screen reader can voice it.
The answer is 3100
